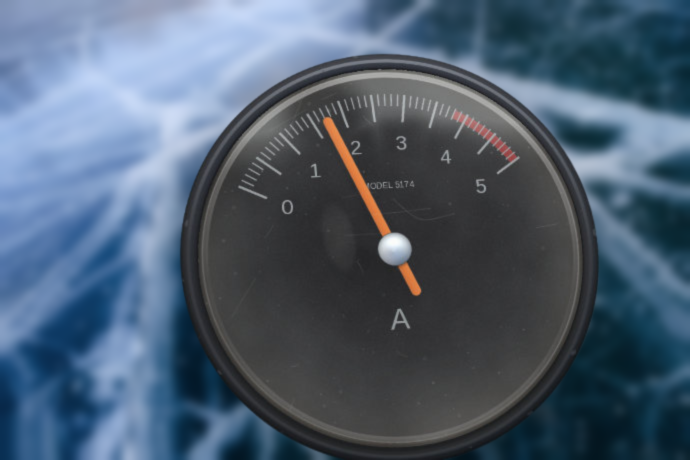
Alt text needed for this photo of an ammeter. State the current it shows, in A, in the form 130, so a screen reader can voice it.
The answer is 1.7
